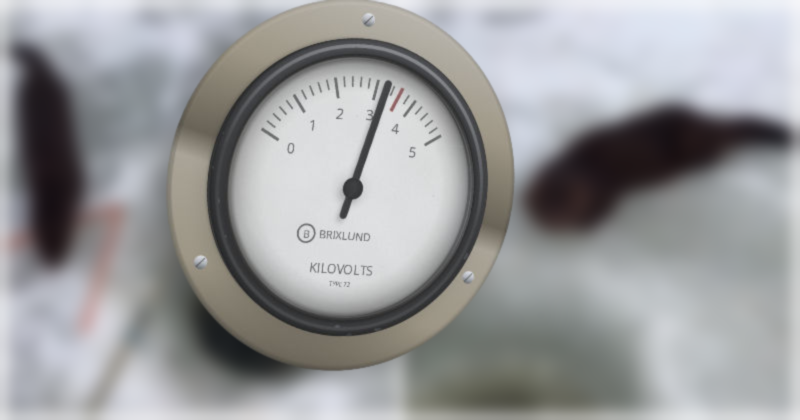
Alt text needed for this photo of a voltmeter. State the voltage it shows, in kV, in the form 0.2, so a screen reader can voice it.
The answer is 3.2
